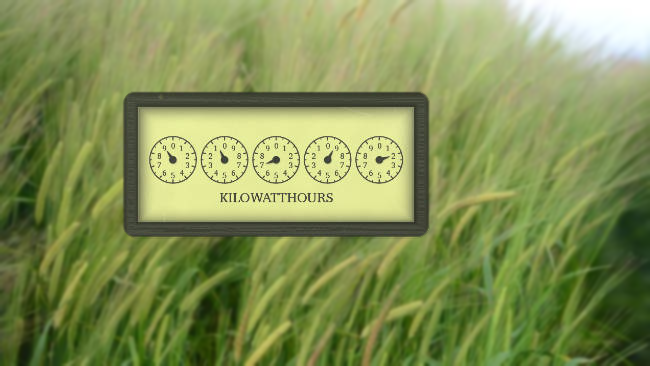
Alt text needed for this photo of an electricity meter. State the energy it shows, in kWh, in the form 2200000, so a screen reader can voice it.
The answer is 90692
